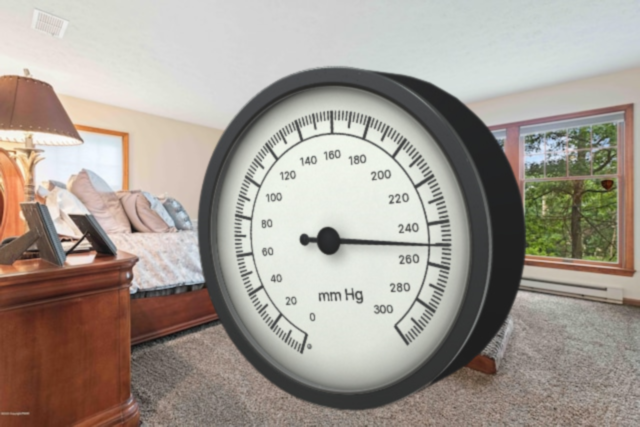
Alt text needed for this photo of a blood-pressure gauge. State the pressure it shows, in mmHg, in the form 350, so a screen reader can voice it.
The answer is 250
